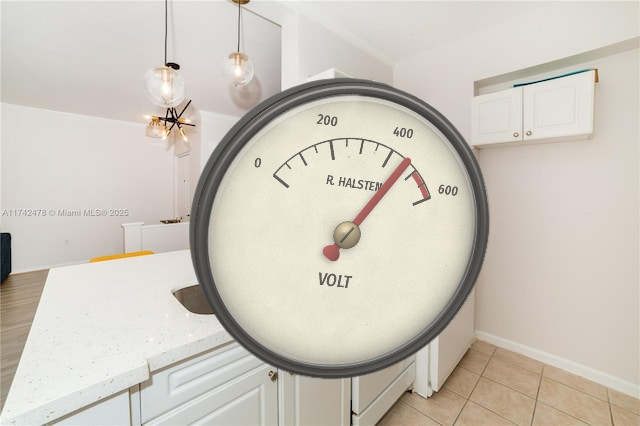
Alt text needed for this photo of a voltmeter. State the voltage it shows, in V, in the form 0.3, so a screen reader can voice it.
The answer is 450
